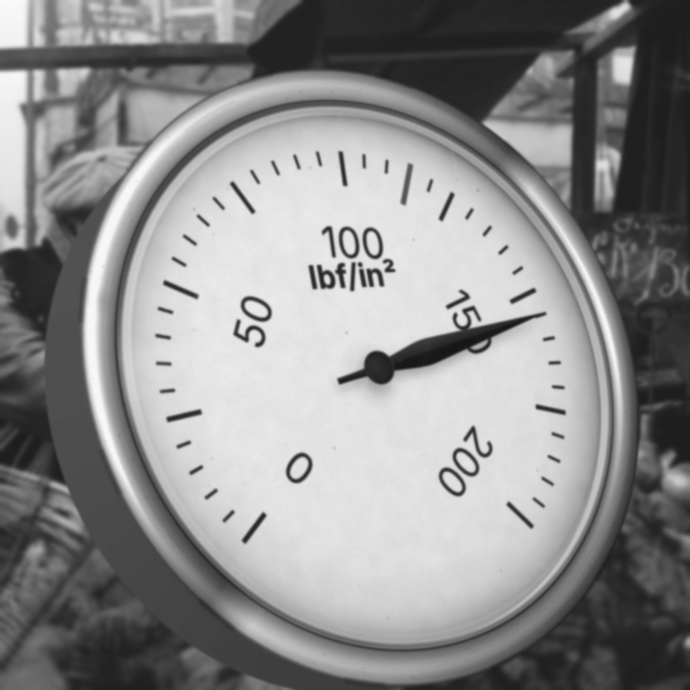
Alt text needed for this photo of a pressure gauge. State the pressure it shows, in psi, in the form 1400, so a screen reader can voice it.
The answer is 155
